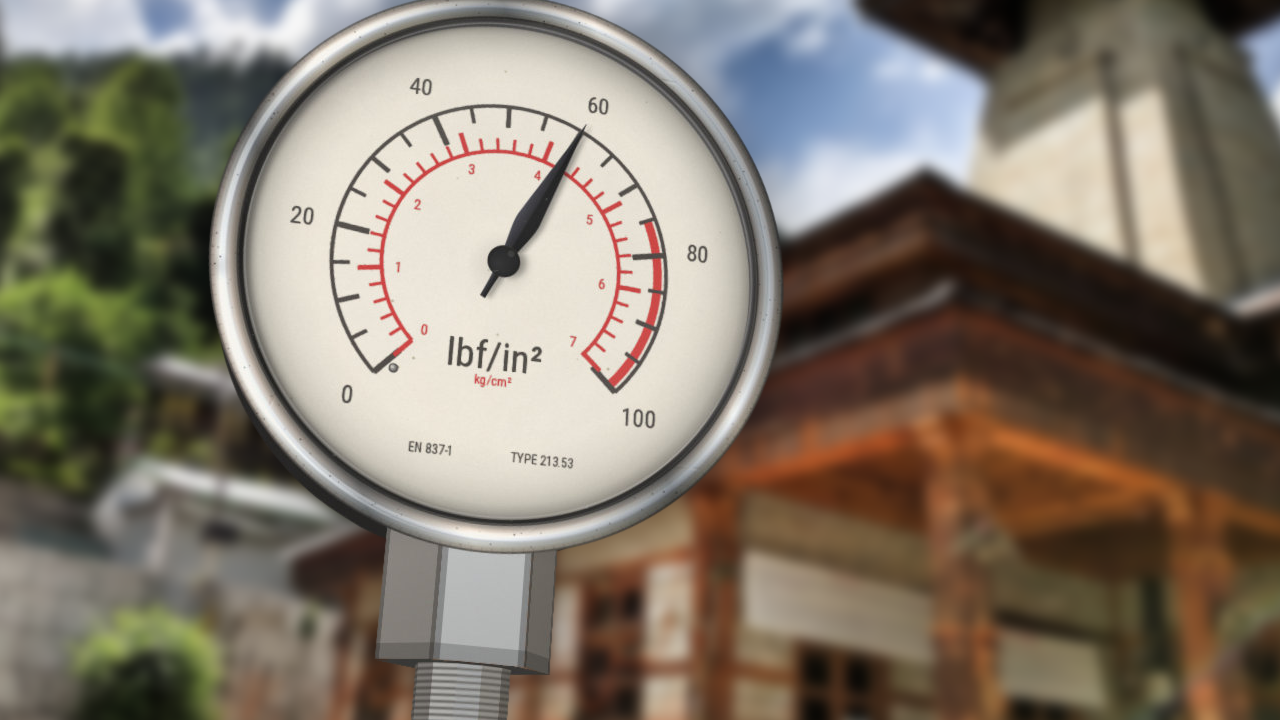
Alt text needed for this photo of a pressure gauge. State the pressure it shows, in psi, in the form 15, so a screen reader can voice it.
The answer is 60
